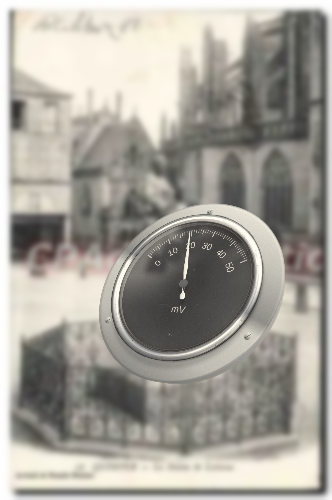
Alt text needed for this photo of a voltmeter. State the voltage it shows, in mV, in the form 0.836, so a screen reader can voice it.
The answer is 20
